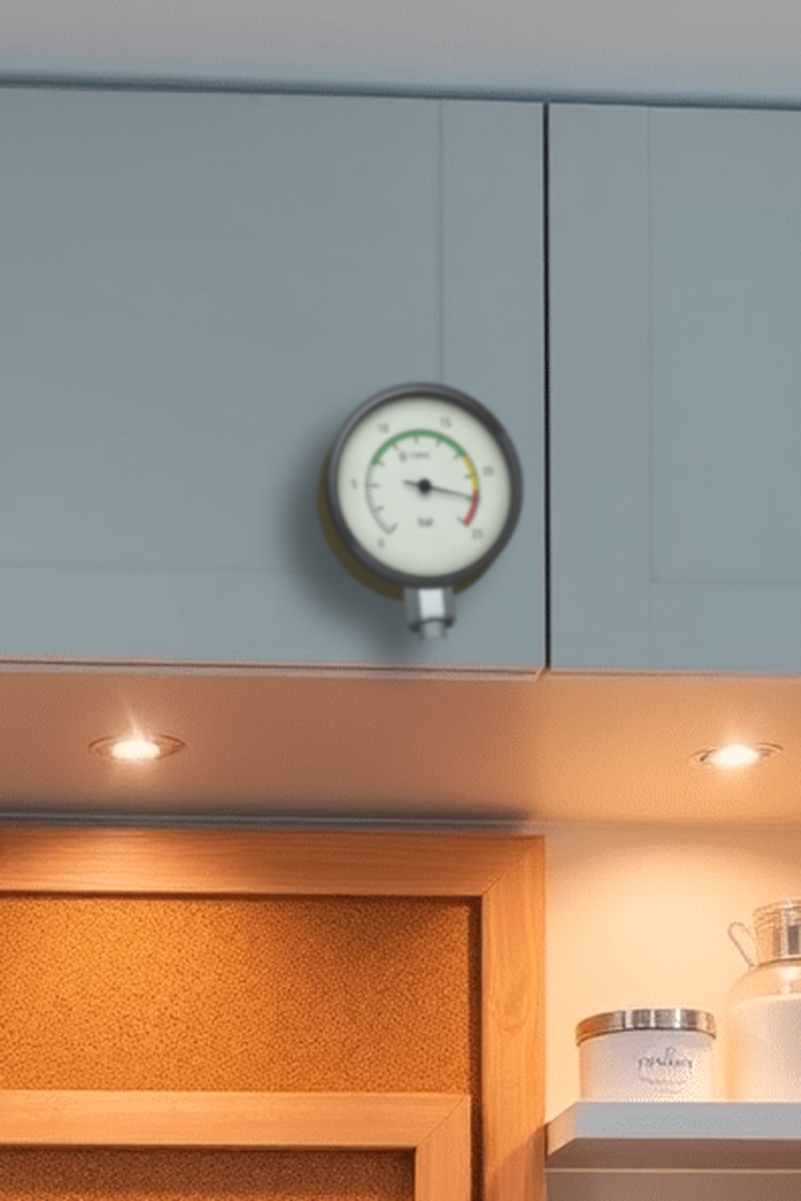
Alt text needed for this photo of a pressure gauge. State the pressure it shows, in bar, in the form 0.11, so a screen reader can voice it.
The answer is 22.5
